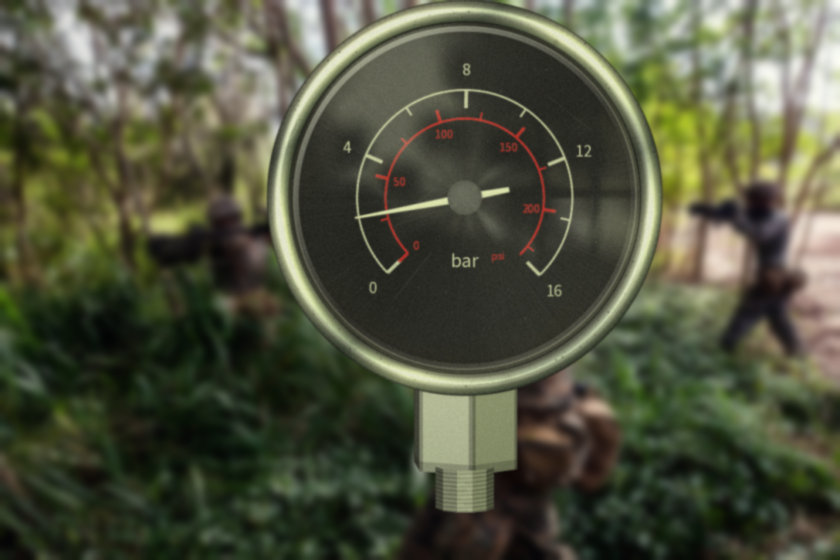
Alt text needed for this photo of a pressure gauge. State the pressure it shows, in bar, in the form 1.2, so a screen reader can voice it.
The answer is 2
